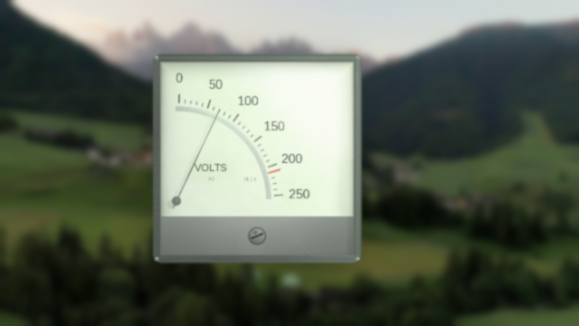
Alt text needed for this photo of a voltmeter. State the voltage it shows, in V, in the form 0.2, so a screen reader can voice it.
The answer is 70
